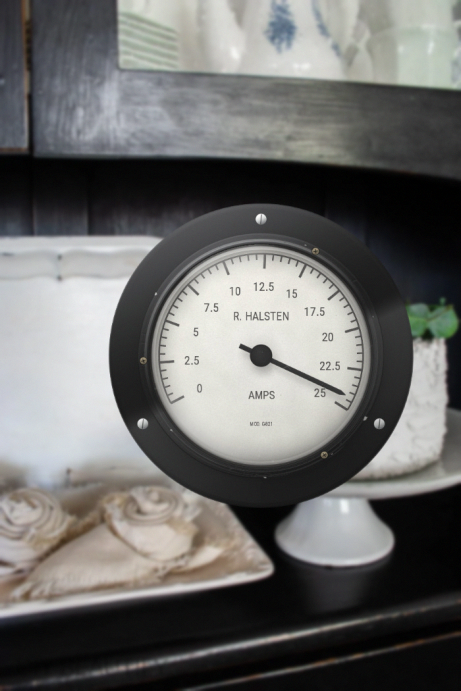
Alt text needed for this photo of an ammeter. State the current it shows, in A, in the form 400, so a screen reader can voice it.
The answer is 24.25
